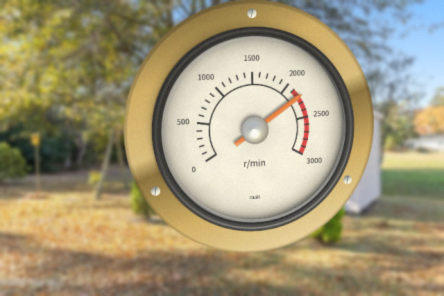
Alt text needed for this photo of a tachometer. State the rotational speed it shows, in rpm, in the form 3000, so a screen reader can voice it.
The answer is 2200
